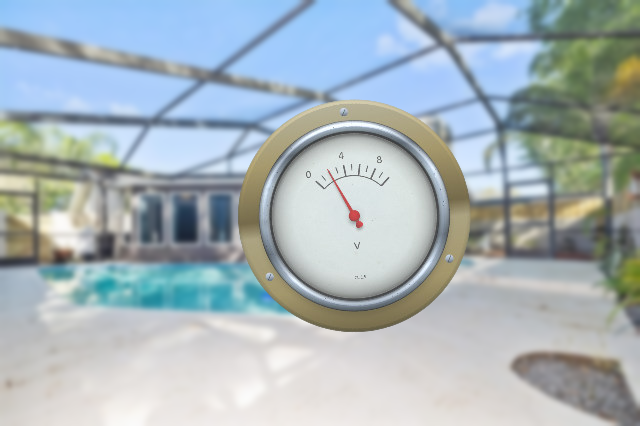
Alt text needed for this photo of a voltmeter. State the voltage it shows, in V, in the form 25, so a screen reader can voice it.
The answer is 2
